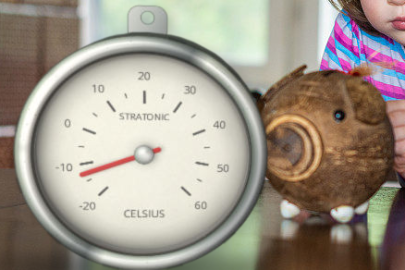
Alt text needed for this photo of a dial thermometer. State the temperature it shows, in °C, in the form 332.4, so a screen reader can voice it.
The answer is -12.5
